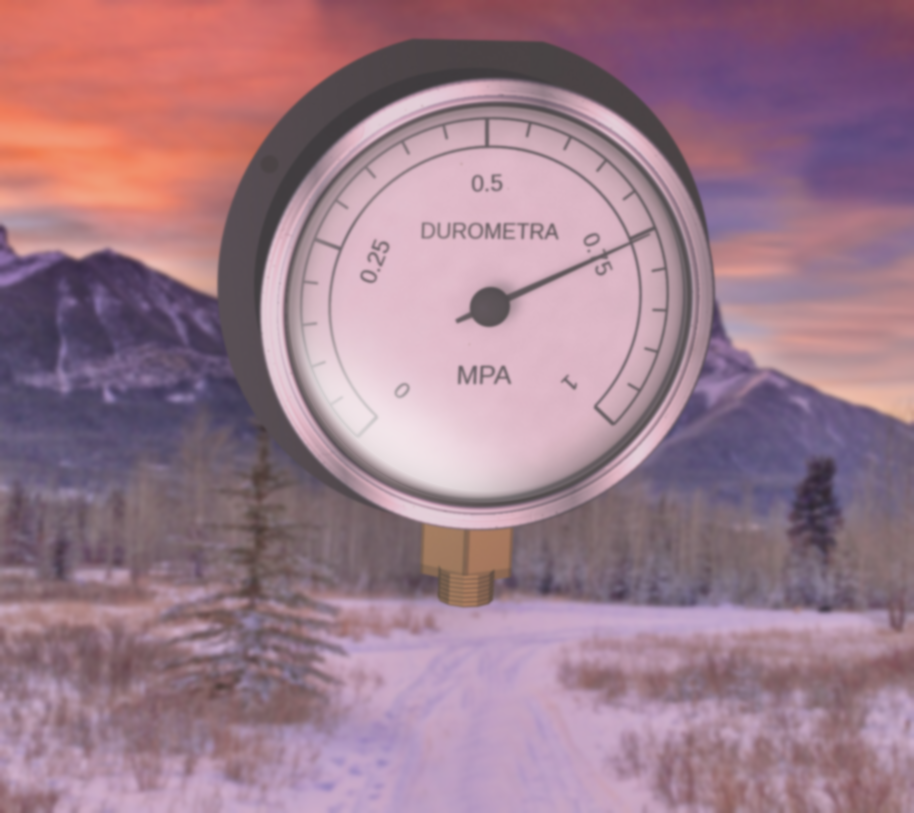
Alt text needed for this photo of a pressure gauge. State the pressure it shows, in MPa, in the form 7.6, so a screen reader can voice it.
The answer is 0.75
